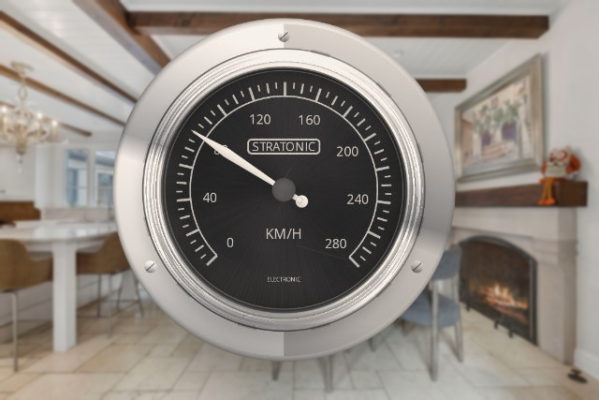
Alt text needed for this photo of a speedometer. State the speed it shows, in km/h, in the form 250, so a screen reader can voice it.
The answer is 80
